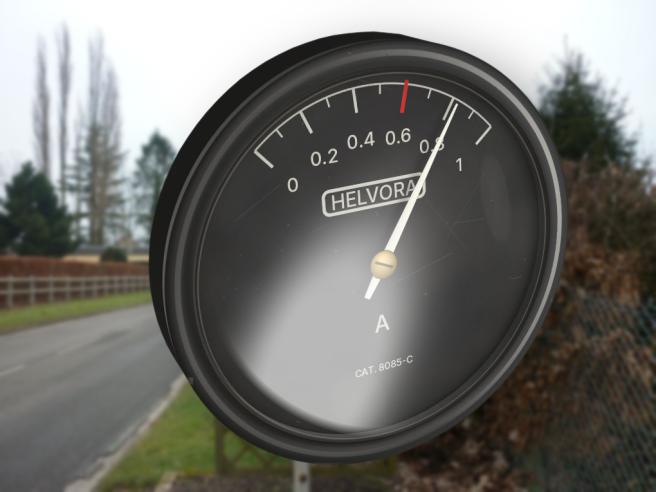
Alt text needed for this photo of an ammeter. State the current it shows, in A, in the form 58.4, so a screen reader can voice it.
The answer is 0.8
